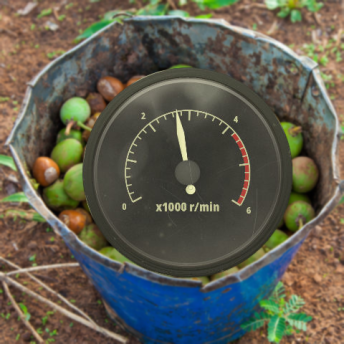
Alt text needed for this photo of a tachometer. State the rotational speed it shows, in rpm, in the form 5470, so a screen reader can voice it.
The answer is 2700
